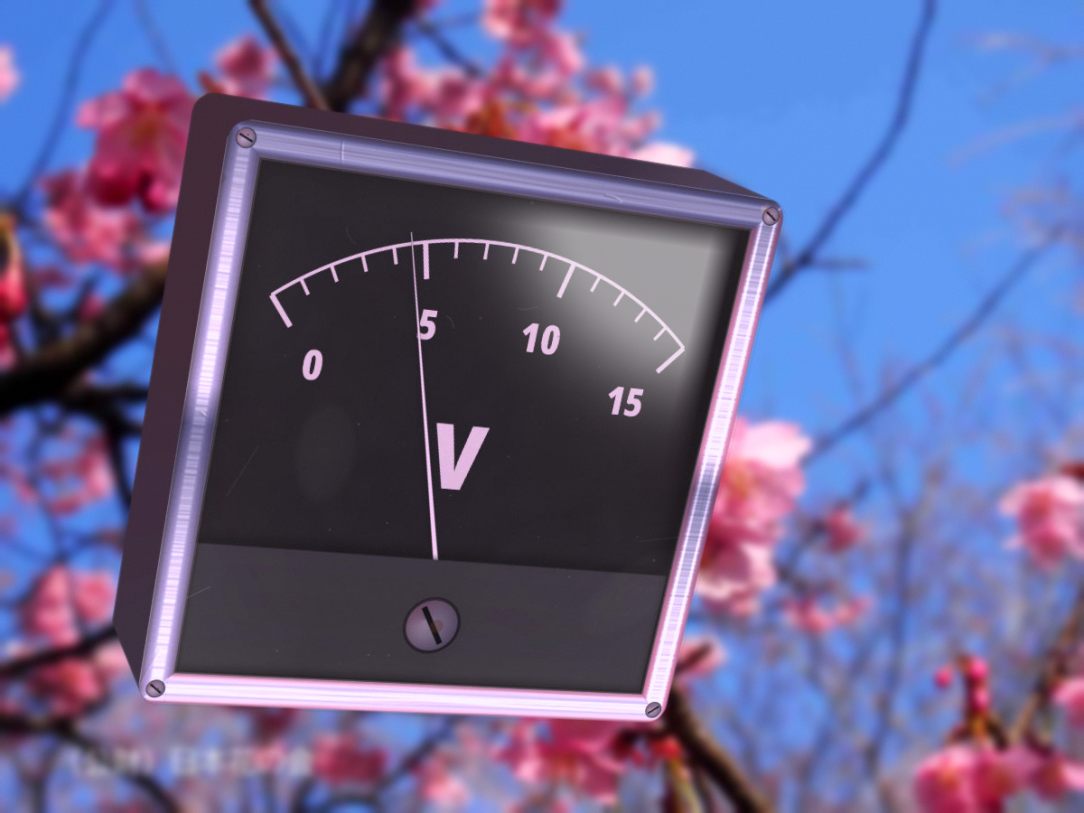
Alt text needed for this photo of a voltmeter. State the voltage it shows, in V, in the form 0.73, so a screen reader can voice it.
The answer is 4.5
